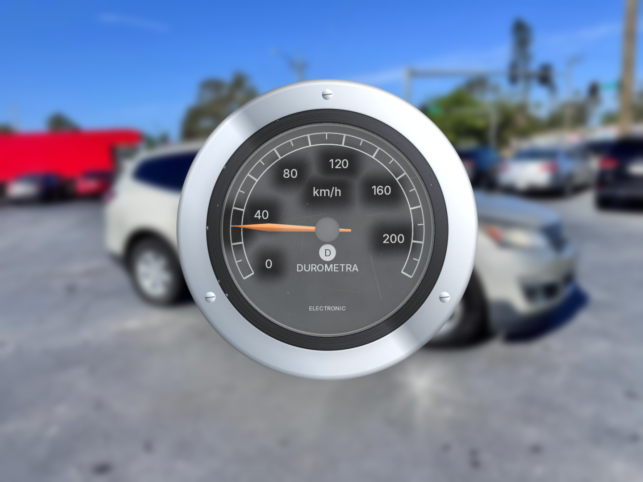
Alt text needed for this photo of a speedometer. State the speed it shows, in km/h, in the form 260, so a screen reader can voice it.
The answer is 30
